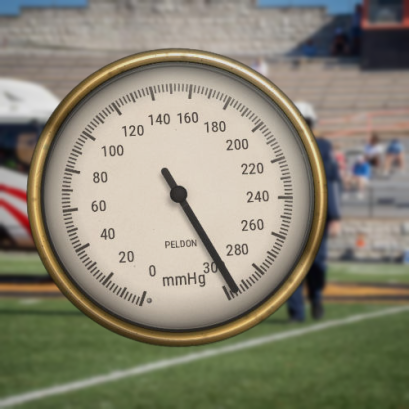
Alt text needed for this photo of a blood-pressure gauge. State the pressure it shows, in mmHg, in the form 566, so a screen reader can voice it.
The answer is 296
